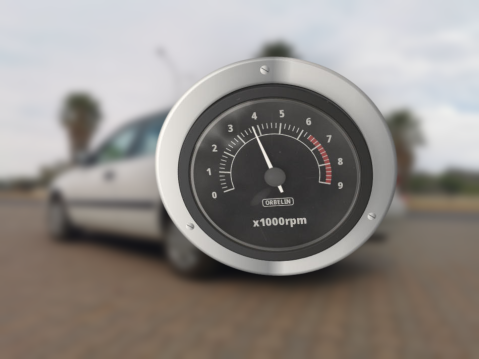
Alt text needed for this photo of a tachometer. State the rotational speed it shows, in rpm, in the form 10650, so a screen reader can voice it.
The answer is 3800
